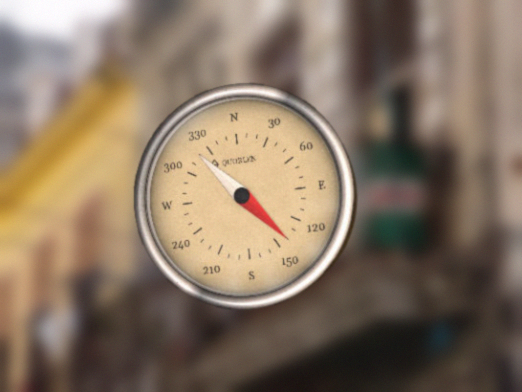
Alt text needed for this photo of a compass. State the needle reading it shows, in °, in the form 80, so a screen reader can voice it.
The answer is 140
